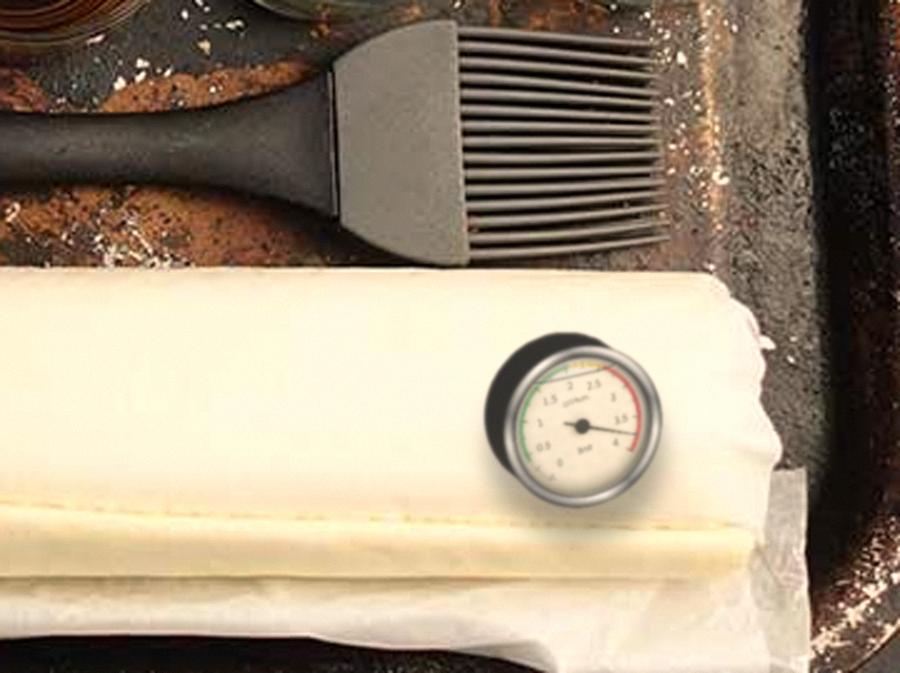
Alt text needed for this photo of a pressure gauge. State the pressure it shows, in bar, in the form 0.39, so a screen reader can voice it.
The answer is 3.75
